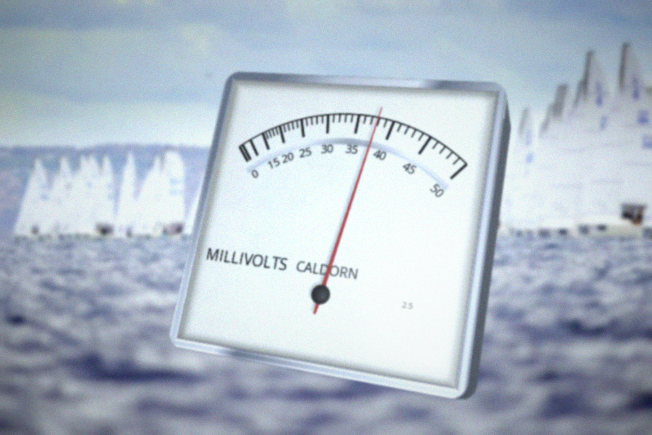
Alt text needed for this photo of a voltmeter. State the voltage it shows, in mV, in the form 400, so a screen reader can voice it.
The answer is 38
